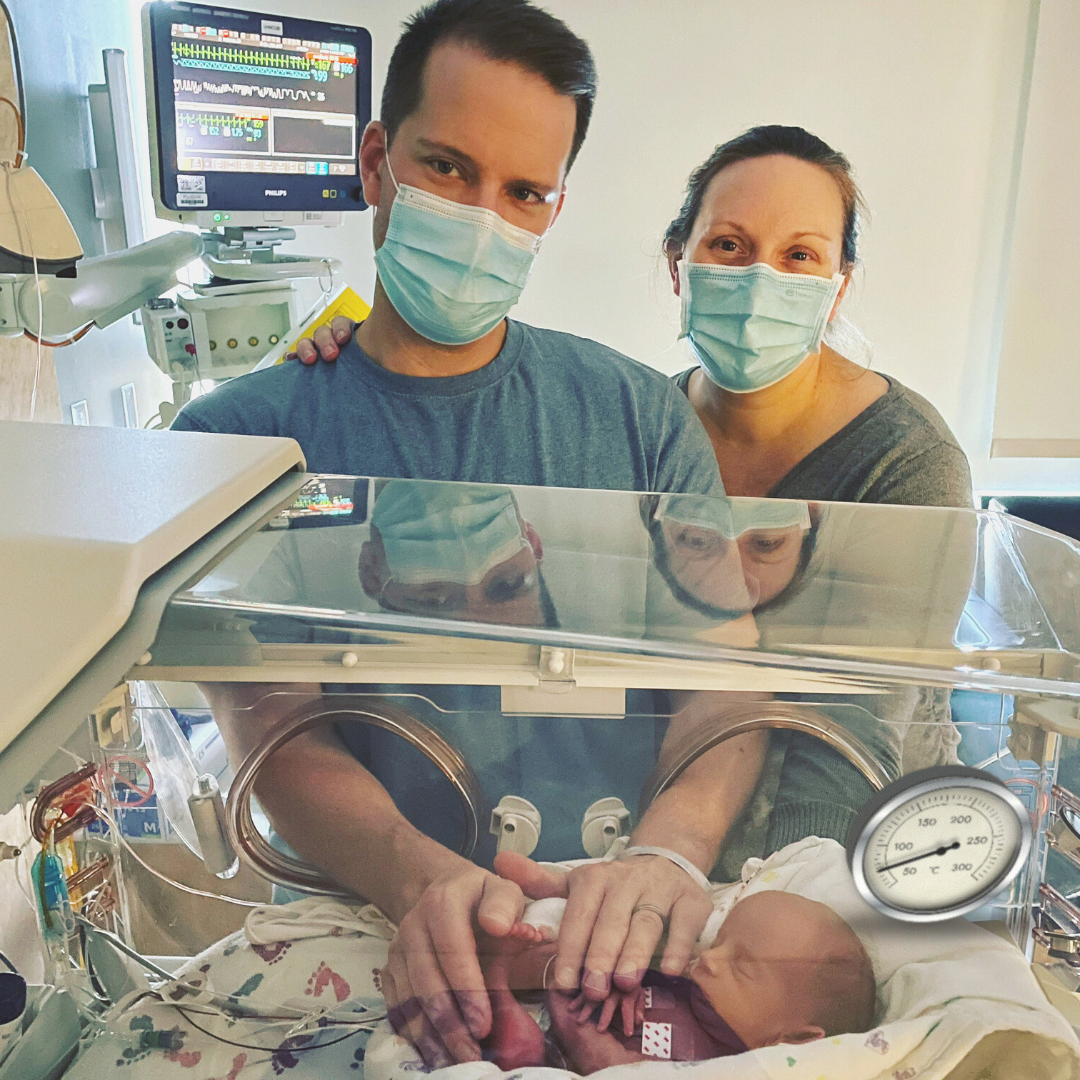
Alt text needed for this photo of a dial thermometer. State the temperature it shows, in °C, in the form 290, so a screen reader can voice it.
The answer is 75
